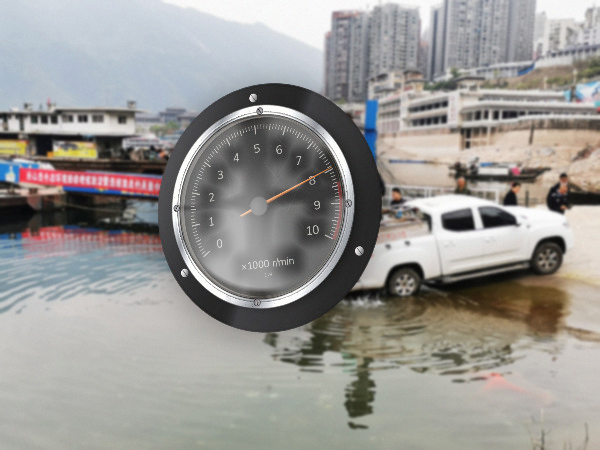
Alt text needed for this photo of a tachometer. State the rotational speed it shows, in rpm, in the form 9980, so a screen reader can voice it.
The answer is 8000
